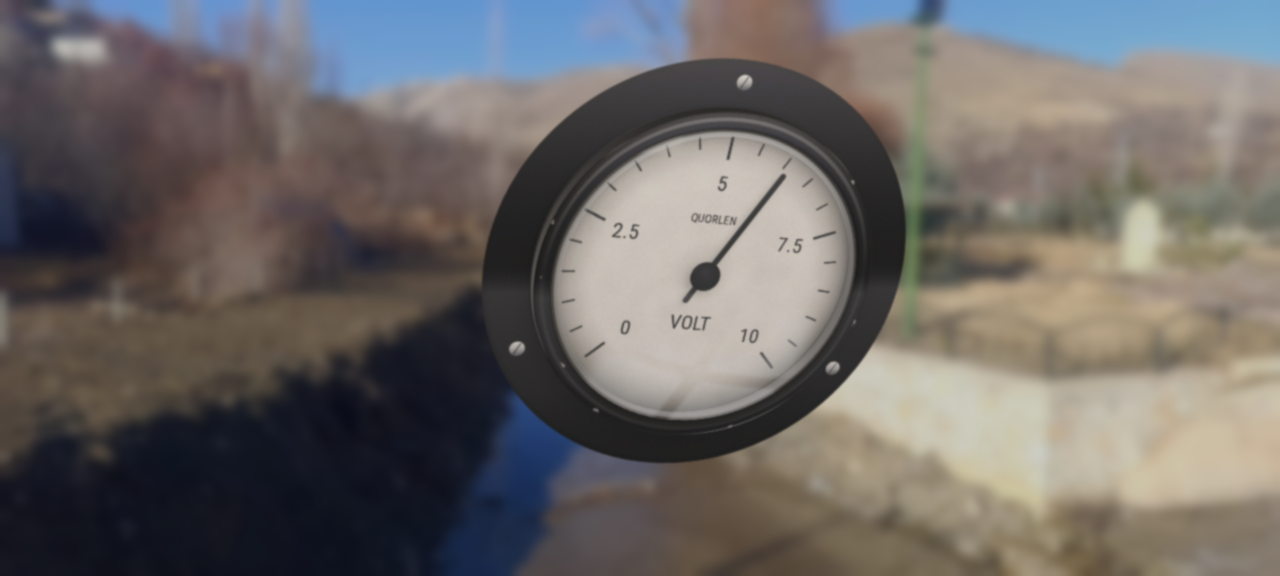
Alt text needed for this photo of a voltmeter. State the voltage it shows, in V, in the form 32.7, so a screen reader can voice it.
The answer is 6
